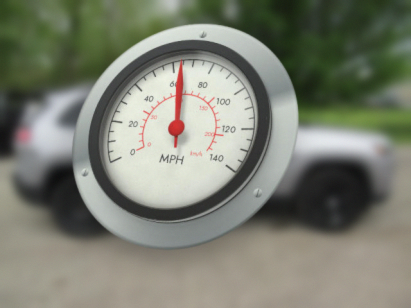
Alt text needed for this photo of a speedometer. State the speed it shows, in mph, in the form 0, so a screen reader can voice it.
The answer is 65
